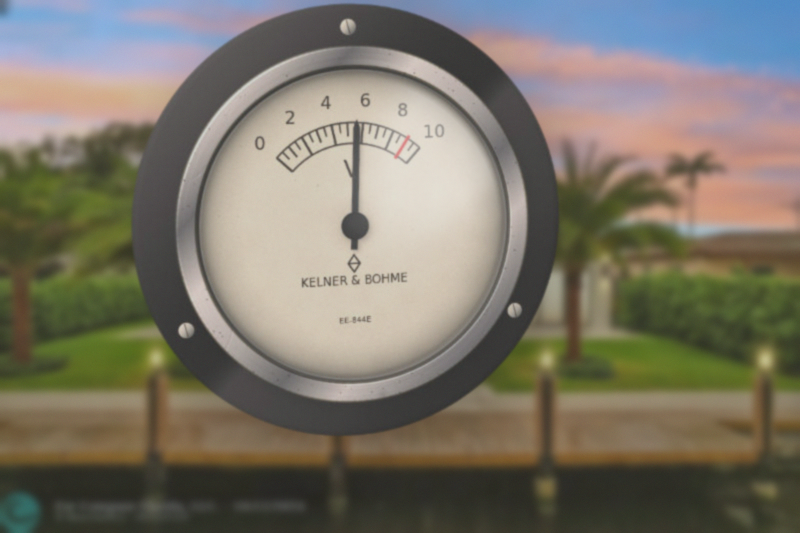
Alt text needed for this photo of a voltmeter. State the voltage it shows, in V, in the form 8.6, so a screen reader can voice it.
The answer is 5.5
